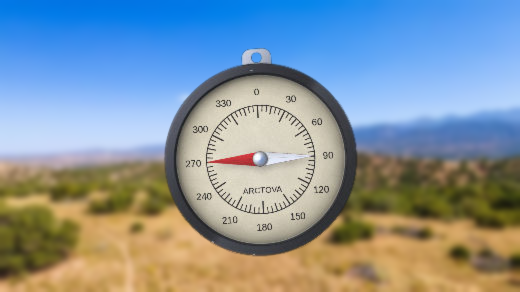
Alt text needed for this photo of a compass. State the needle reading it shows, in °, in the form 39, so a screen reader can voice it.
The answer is 270
